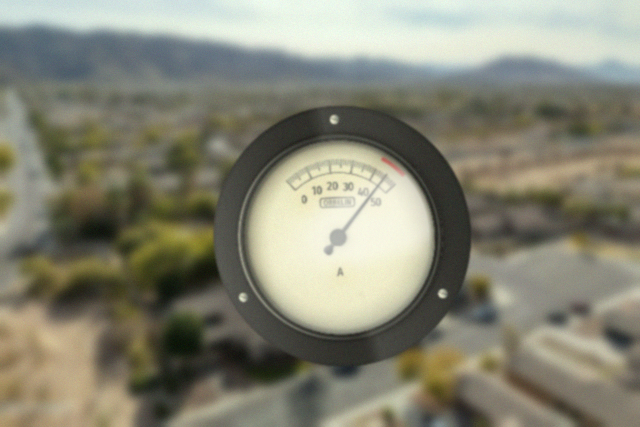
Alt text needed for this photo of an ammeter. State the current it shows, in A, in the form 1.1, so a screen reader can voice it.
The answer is 45
